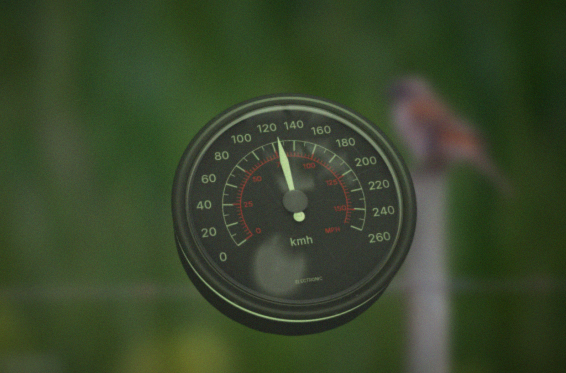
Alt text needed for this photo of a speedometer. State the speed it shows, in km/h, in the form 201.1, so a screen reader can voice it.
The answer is 125
